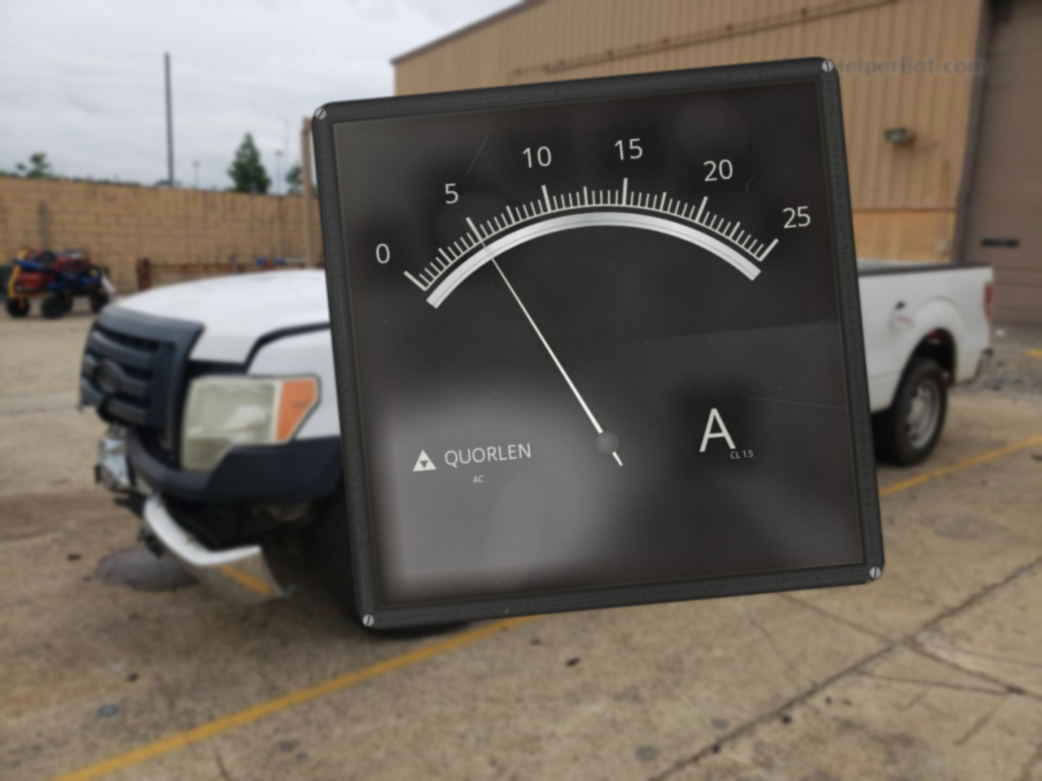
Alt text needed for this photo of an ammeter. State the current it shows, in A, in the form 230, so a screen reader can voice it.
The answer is 5
